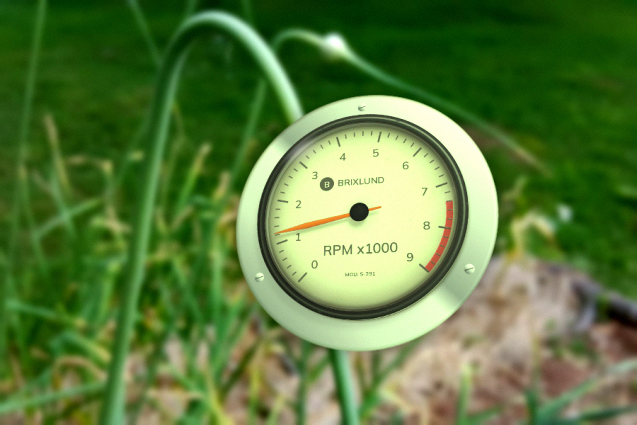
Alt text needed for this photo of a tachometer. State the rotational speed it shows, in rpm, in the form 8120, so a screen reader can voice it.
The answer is 1200
